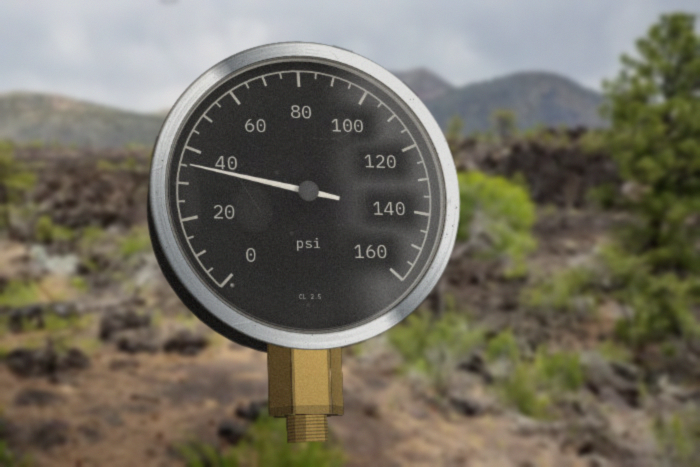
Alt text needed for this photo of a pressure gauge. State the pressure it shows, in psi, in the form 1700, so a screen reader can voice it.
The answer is 35
